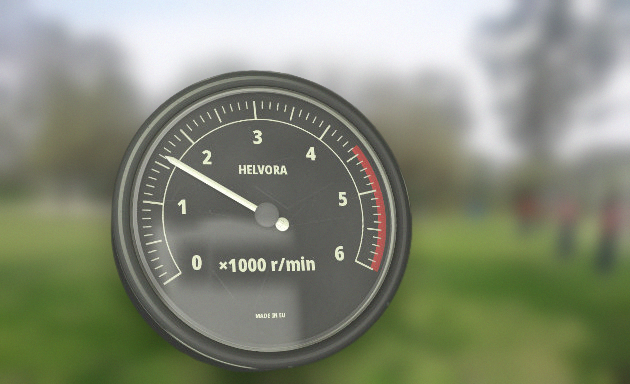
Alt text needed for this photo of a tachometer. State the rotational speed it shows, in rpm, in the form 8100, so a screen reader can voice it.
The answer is 1600
